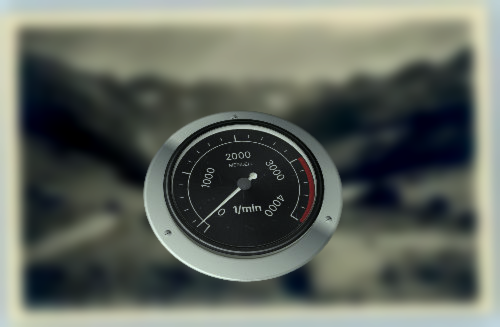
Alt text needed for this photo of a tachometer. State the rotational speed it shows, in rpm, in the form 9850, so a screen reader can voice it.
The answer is 100
